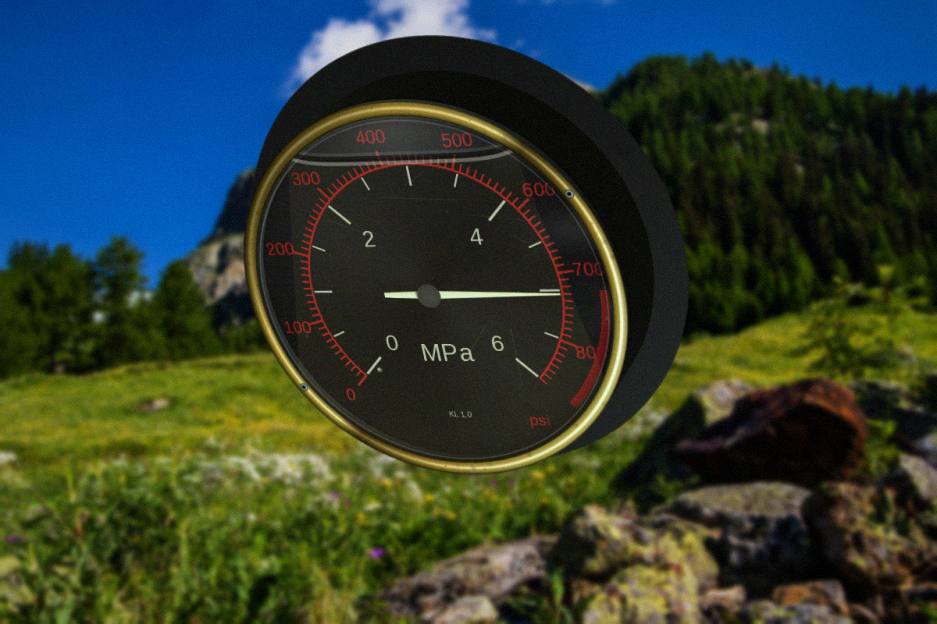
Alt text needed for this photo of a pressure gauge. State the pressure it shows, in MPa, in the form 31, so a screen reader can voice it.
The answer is 5
